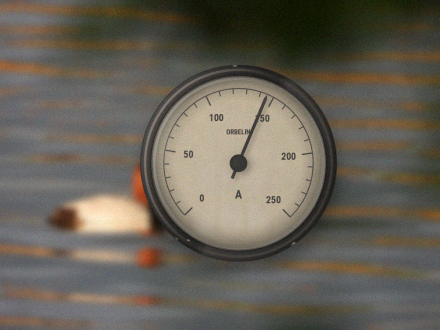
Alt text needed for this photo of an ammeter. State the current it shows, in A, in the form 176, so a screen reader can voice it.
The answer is 145
